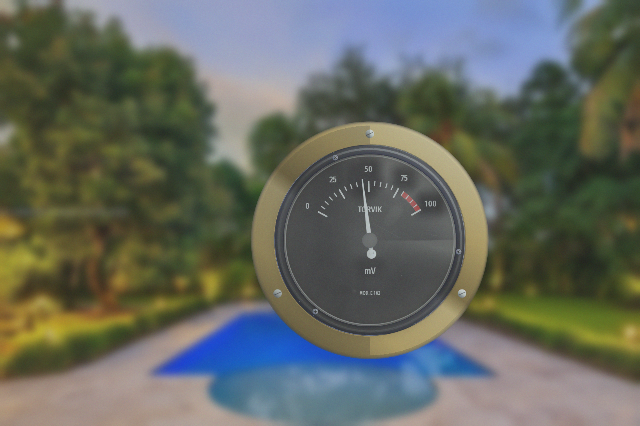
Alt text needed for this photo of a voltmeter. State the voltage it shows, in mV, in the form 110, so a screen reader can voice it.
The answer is 45
